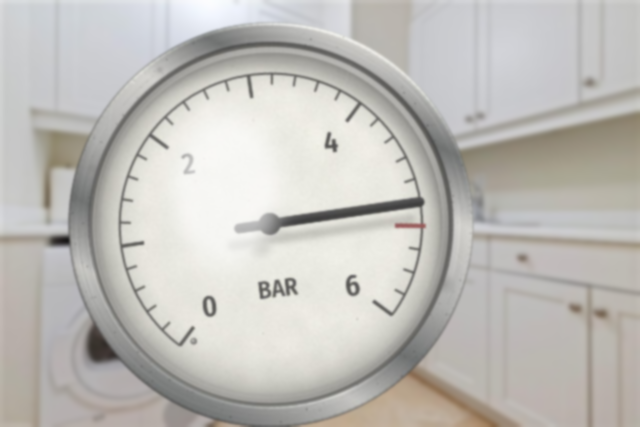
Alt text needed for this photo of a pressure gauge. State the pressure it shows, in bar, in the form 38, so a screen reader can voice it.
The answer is 5
